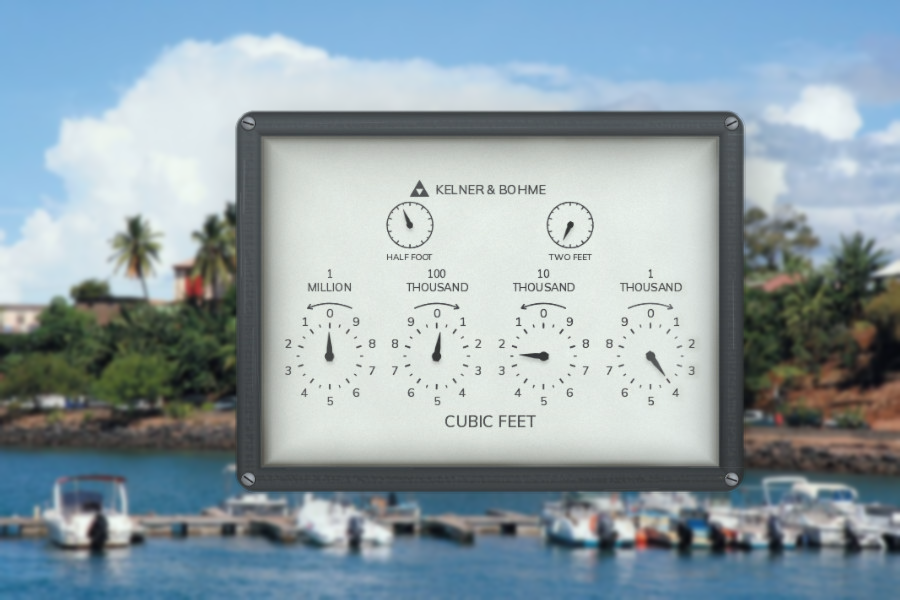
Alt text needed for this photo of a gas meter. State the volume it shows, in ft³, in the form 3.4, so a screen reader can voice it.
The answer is 2400
